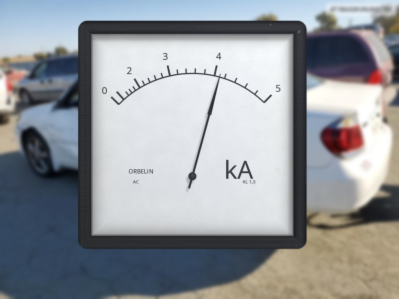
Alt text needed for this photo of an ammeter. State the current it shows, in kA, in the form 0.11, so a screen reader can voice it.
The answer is 4.1
